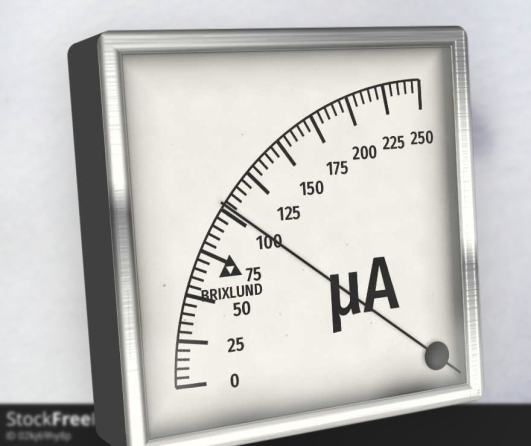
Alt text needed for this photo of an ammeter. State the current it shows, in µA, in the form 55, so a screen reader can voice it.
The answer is 102.5
